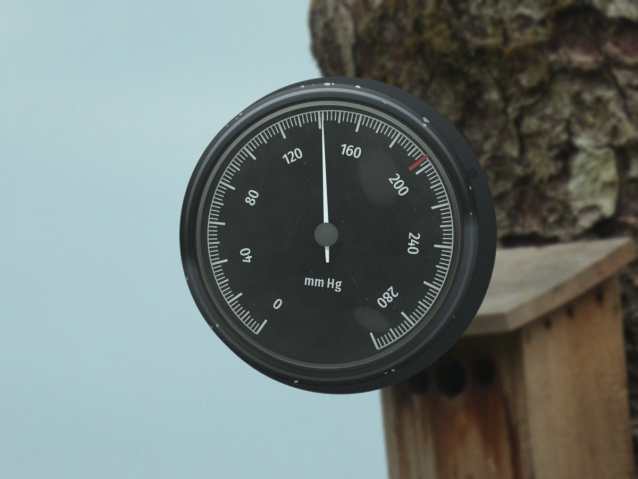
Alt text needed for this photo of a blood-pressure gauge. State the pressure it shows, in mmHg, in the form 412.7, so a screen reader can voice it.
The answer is 142
